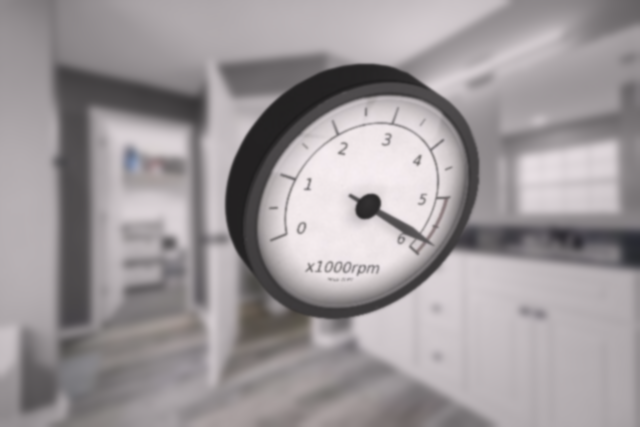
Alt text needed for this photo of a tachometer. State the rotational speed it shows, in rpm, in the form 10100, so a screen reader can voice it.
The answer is 5750
